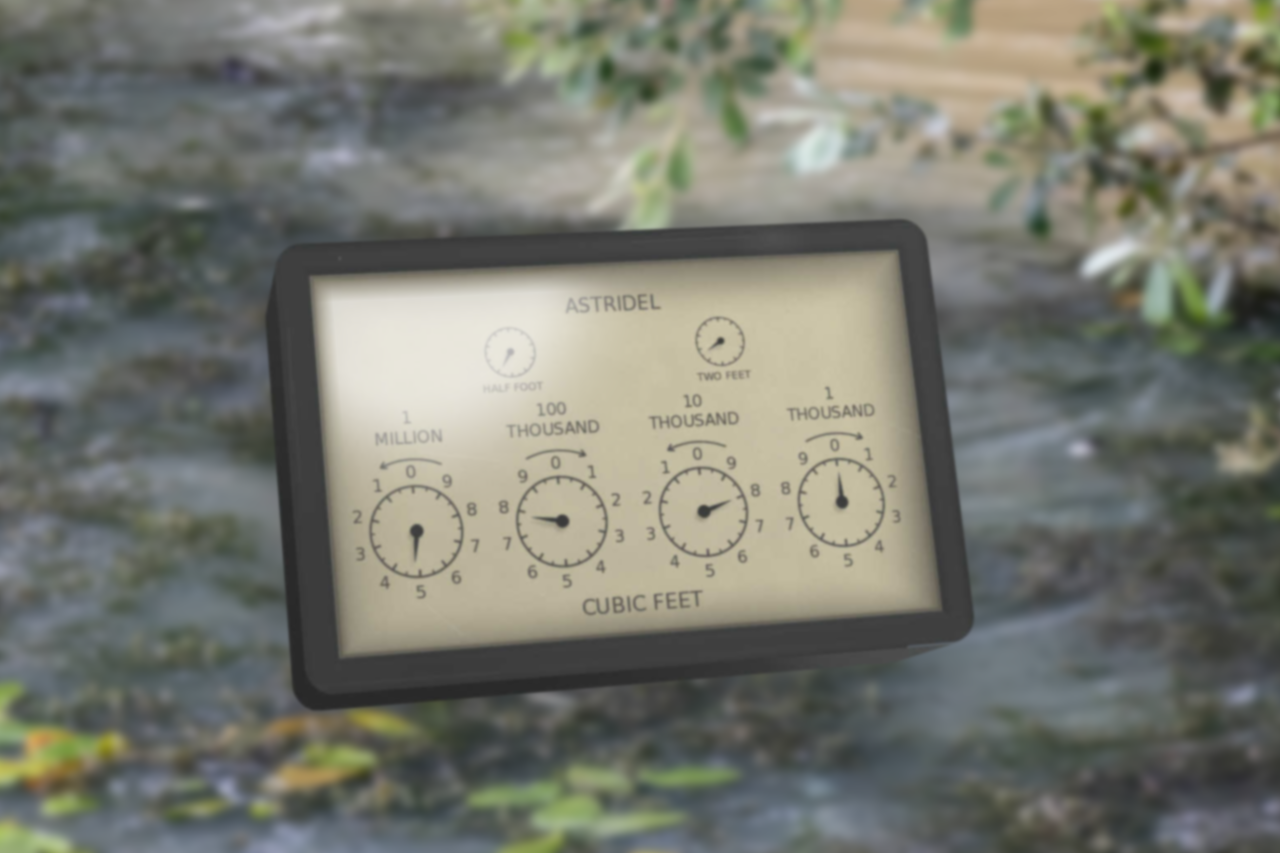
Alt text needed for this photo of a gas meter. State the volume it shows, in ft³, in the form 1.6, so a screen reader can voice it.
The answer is 478000
